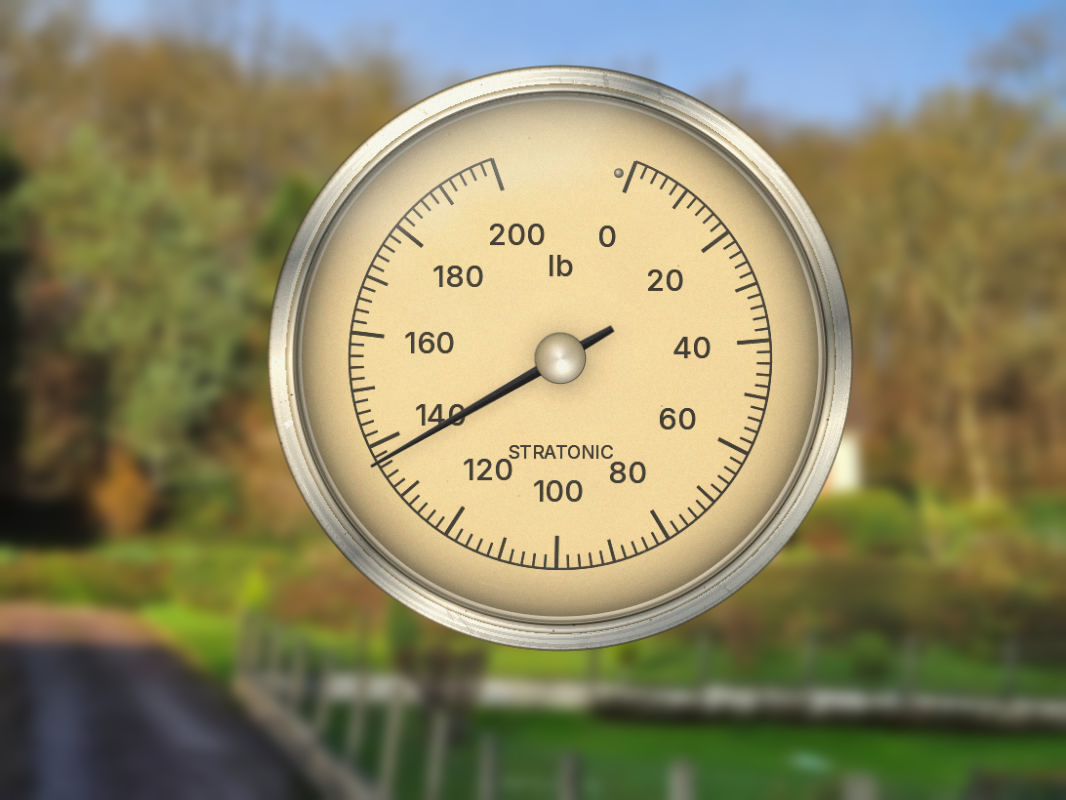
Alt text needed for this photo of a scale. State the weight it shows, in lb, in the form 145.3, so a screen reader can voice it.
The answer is 137
